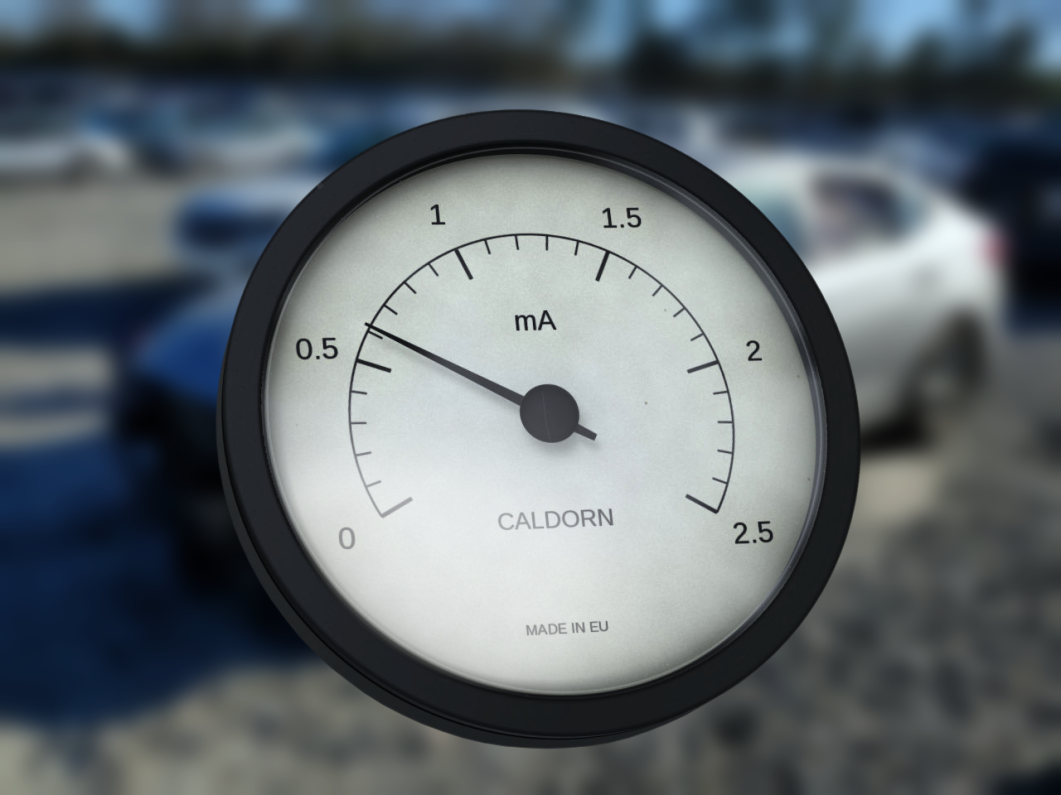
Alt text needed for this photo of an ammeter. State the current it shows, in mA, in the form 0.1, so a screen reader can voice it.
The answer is 0.6
